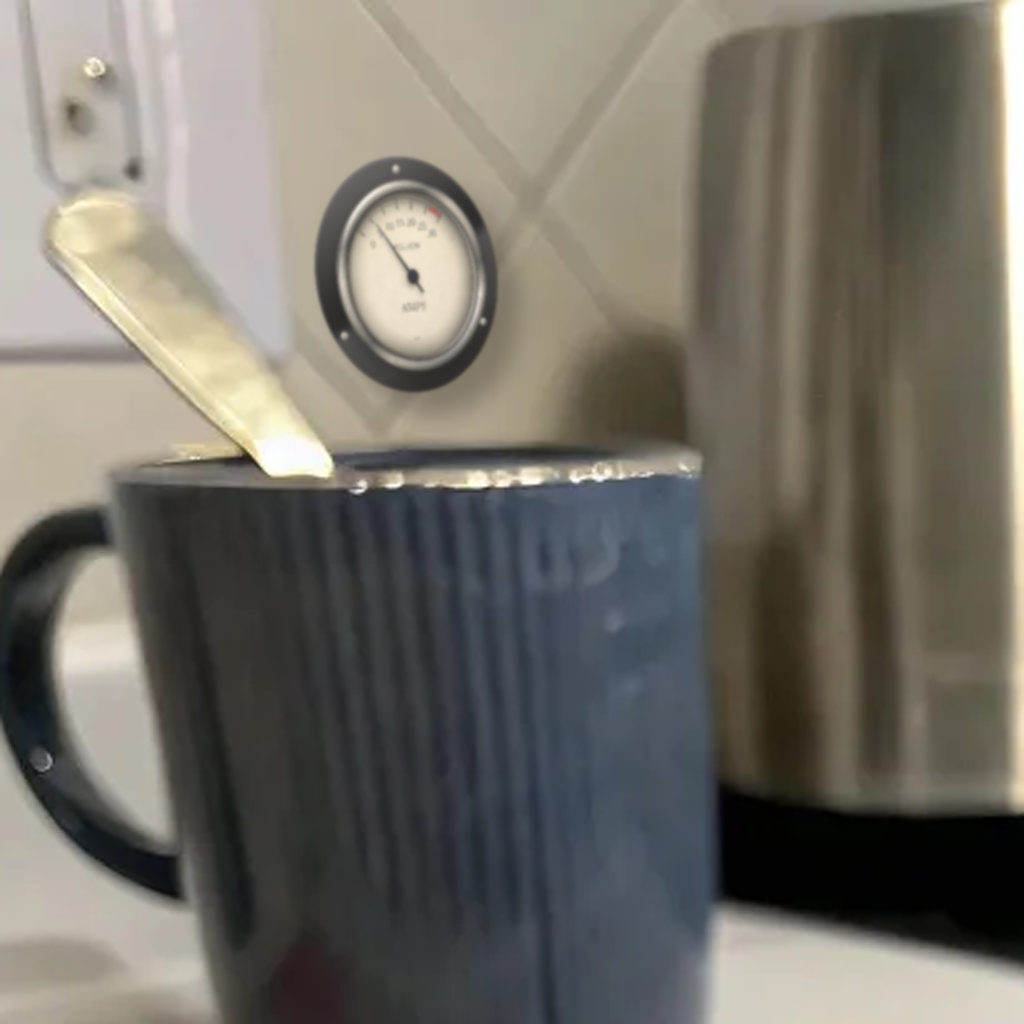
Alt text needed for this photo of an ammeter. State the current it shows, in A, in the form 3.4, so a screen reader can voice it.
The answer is 5
